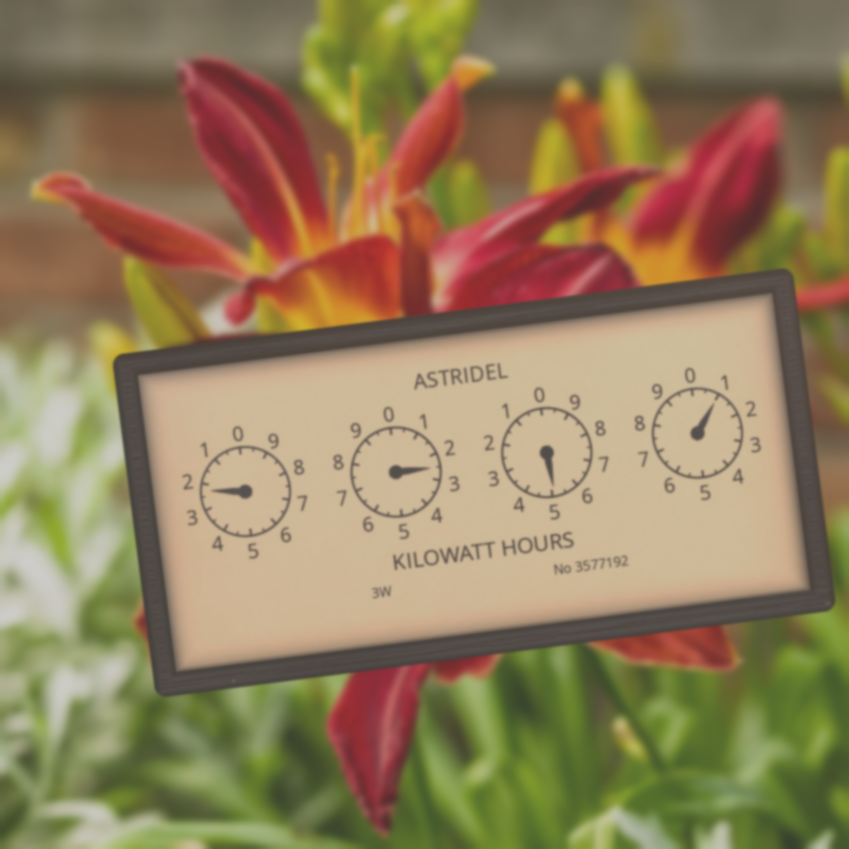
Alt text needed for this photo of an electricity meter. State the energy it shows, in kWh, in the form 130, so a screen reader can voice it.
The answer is 2251
